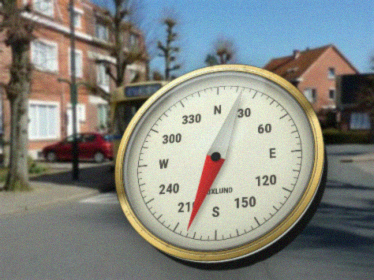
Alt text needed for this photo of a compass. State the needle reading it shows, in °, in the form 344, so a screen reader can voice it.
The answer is 200
